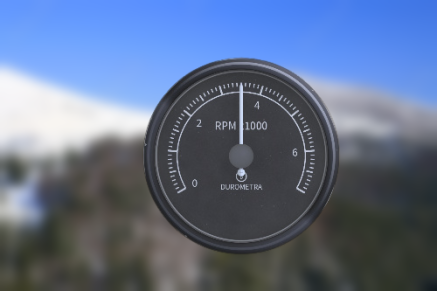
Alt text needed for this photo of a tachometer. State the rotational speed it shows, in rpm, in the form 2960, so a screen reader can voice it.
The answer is 3500
